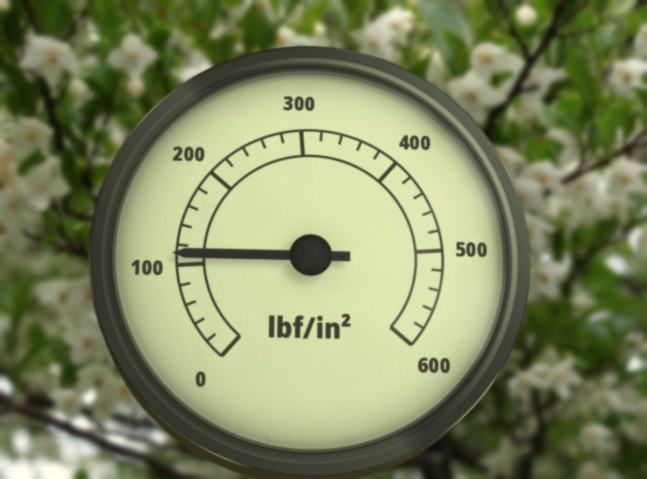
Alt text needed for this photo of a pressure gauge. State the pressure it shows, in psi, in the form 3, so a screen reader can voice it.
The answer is 110
